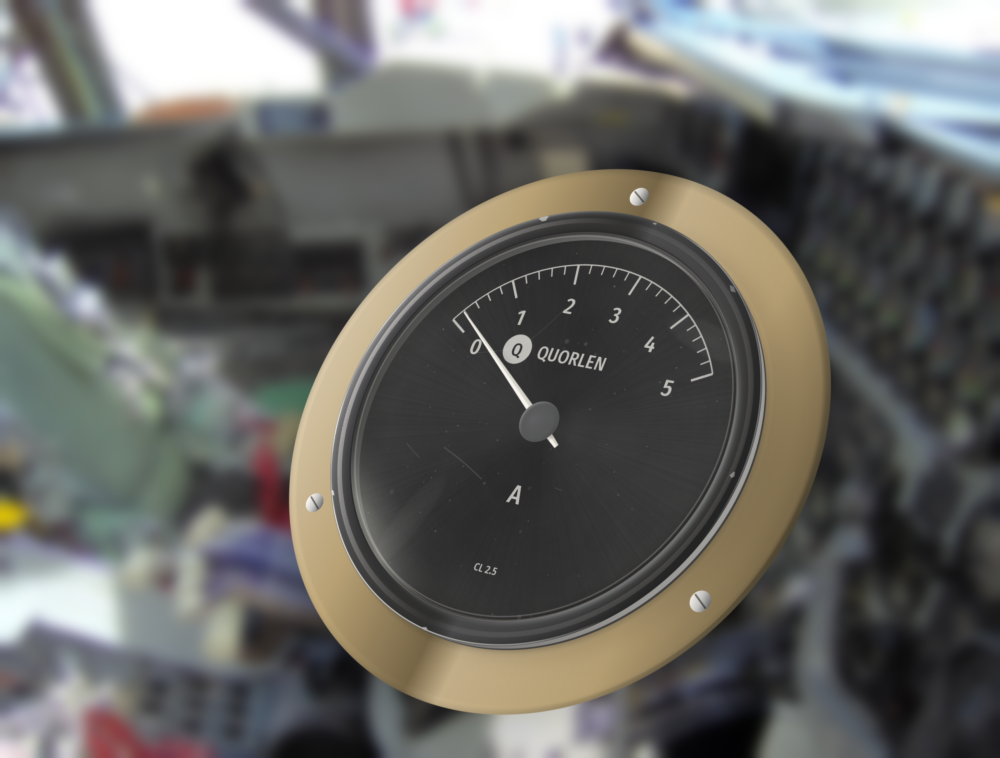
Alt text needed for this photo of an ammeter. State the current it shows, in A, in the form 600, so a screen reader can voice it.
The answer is 0.2
